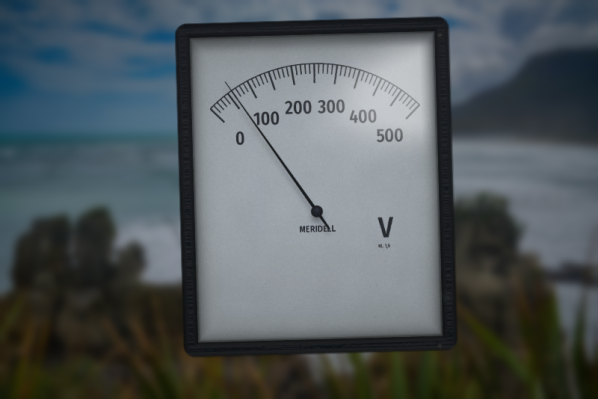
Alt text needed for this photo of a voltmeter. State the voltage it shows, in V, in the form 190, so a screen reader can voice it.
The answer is 60
